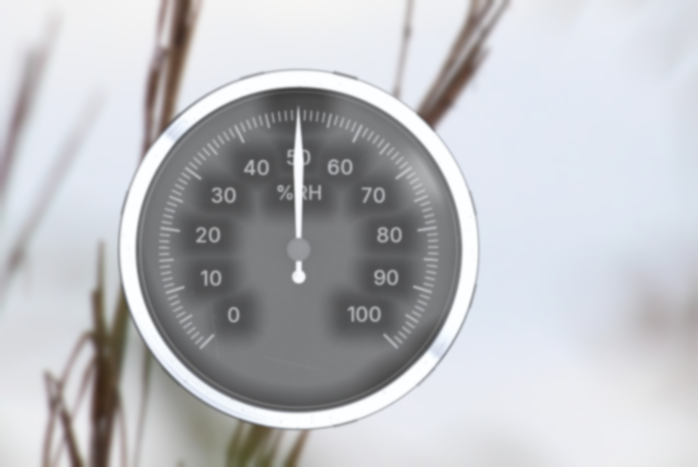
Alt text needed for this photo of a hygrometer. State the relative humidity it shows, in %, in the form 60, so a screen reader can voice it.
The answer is 50
